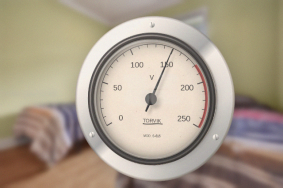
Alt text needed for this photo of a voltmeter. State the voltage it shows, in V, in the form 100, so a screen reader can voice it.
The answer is 150
